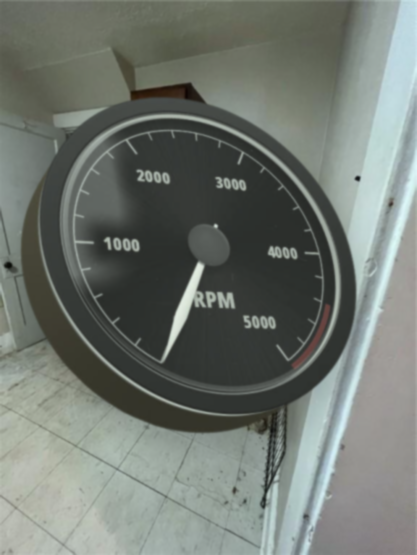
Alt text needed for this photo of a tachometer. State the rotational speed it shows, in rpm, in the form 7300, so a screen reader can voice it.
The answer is 0
